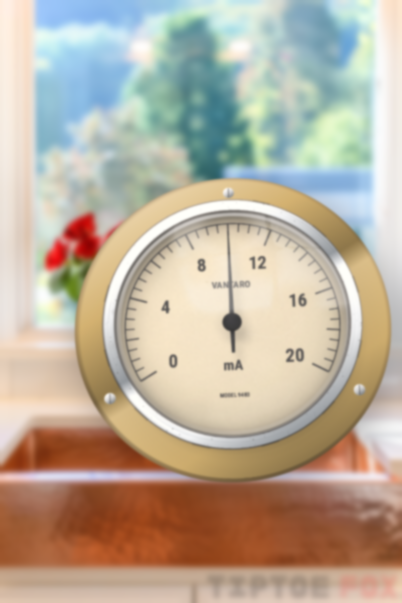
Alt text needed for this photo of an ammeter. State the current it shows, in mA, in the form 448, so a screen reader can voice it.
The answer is 10
